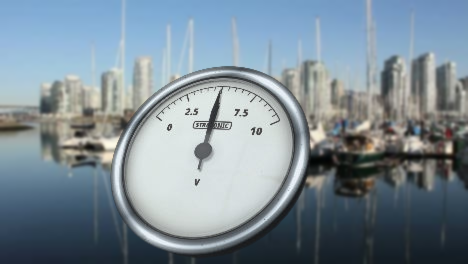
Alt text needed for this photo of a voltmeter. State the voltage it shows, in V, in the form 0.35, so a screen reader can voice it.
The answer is 5
